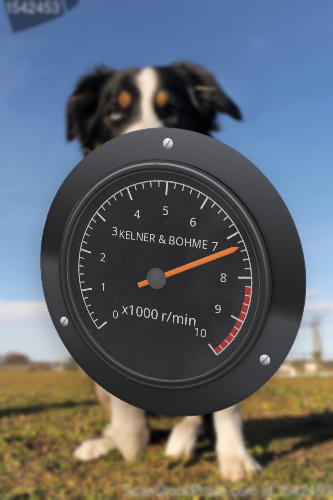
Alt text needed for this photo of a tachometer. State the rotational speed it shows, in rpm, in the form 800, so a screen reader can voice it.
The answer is 7300
